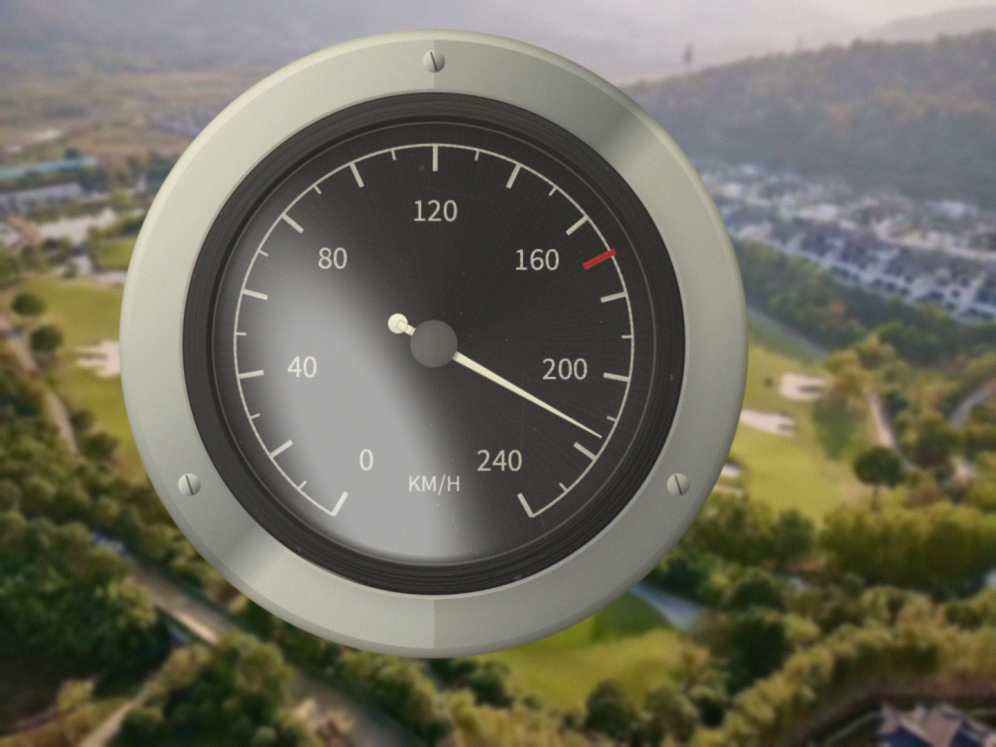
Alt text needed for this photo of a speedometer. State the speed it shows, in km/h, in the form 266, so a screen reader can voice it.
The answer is 215
